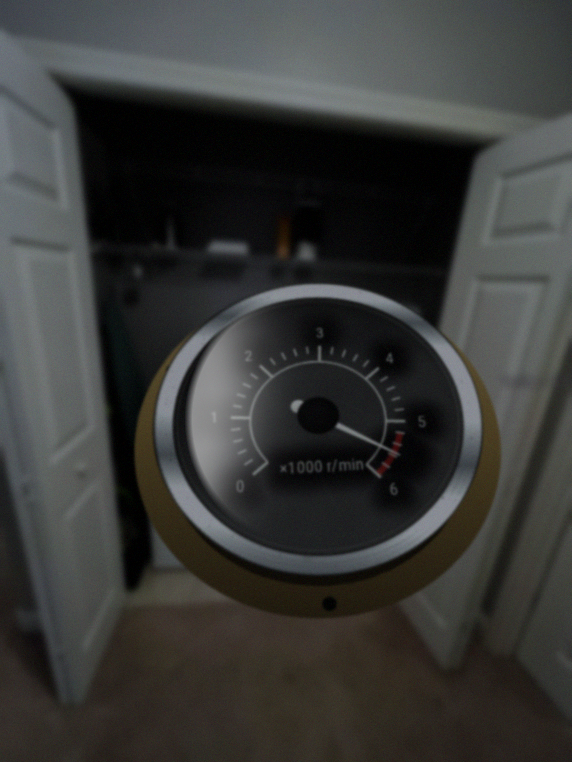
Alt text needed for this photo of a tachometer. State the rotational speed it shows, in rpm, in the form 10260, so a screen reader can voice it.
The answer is 5600
